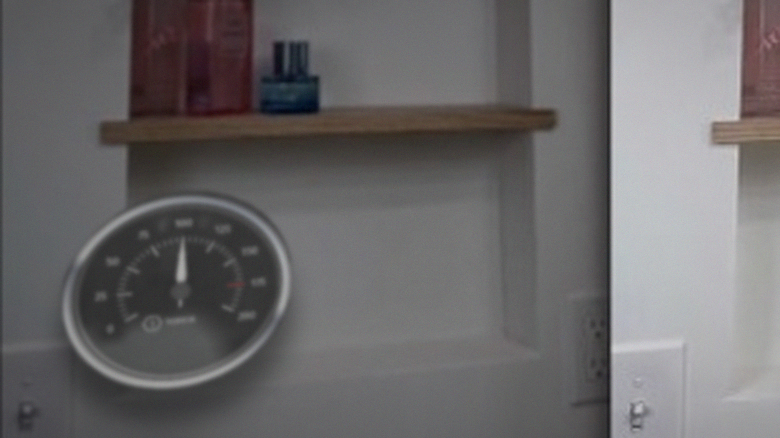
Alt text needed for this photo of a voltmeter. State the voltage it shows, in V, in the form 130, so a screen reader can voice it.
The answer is 100
